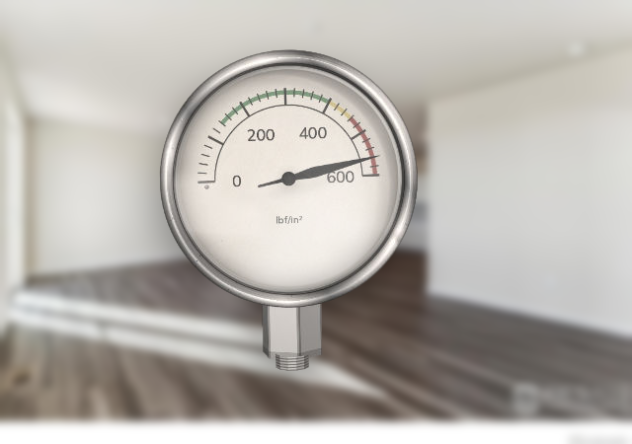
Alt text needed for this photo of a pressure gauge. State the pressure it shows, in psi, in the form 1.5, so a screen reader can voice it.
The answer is 560
